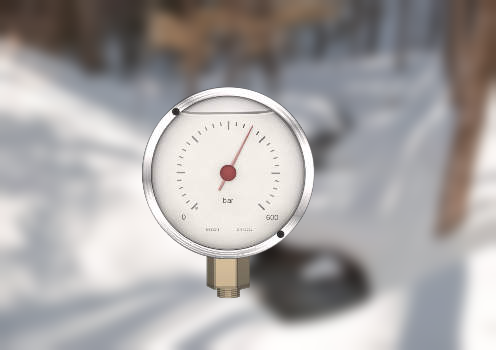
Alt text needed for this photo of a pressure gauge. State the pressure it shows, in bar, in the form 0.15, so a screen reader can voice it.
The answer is 360
